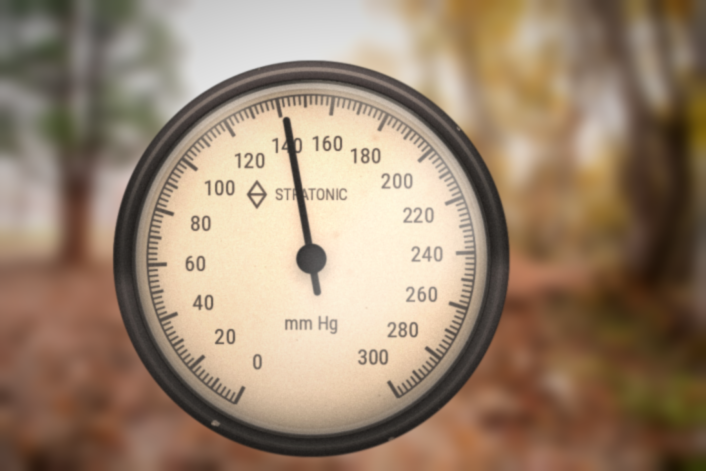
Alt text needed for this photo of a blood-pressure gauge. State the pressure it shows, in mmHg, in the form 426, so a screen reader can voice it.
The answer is 142
